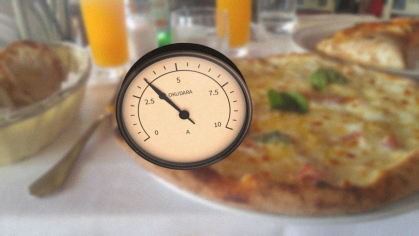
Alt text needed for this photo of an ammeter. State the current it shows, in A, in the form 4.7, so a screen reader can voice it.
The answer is 3.5
